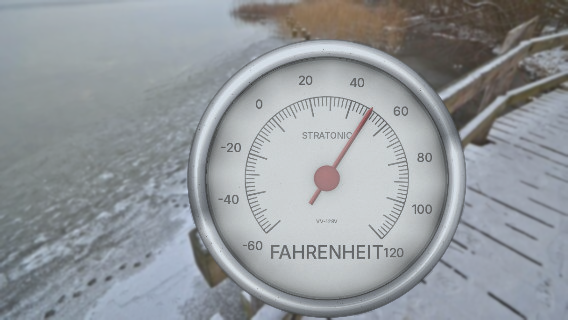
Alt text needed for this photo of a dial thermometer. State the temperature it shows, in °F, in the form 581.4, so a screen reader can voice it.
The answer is 50
